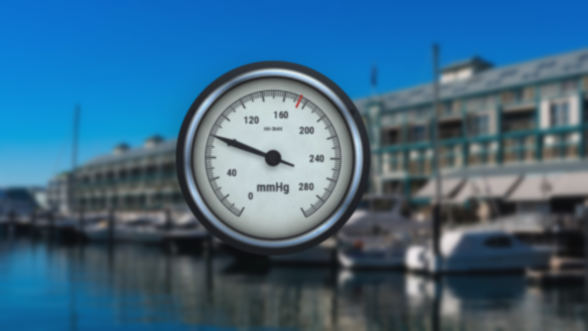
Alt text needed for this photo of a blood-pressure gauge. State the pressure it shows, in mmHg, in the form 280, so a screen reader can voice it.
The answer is 80
